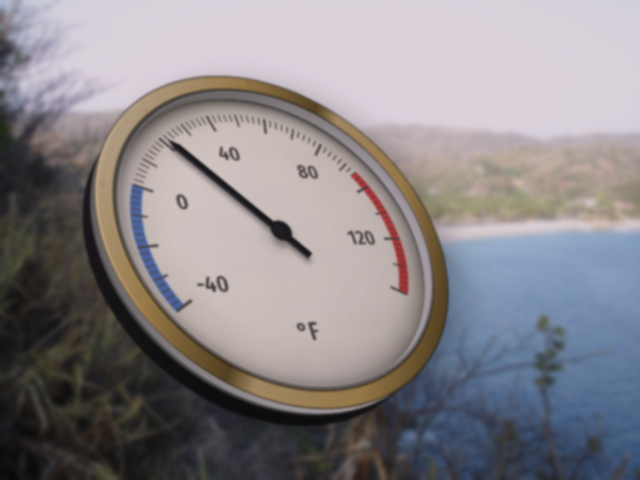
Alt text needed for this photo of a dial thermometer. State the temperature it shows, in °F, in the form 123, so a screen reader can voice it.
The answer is 20
